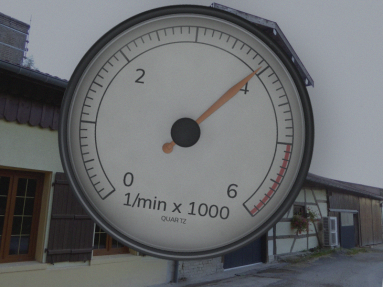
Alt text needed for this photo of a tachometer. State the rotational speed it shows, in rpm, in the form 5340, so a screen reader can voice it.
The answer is 3950
